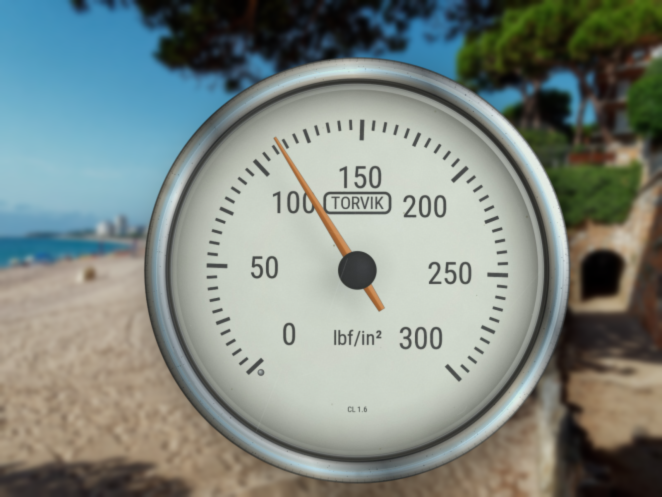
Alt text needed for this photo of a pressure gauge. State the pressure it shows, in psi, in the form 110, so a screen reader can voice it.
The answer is 112.5
